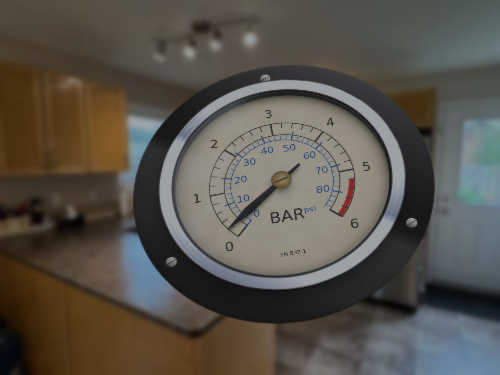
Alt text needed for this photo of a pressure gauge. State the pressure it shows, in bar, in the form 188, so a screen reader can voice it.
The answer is 0.2
